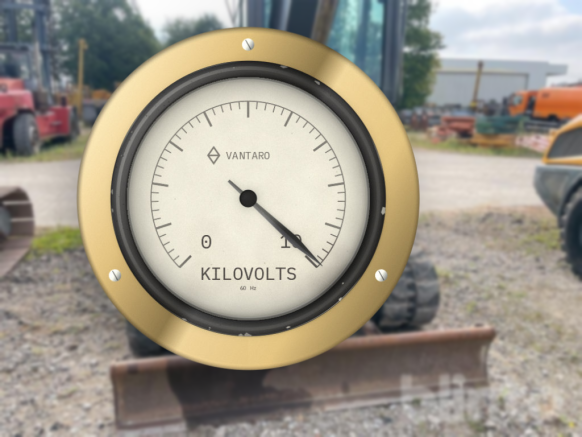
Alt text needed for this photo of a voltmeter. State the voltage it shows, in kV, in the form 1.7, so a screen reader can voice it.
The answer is 9.9
